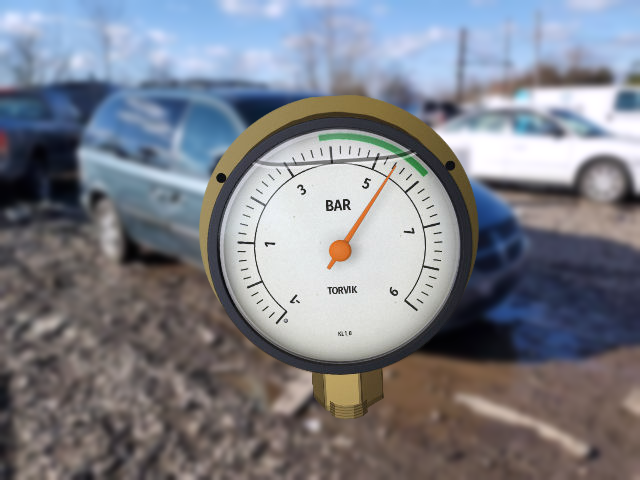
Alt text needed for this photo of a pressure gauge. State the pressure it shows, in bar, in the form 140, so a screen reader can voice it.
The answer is 5.4
